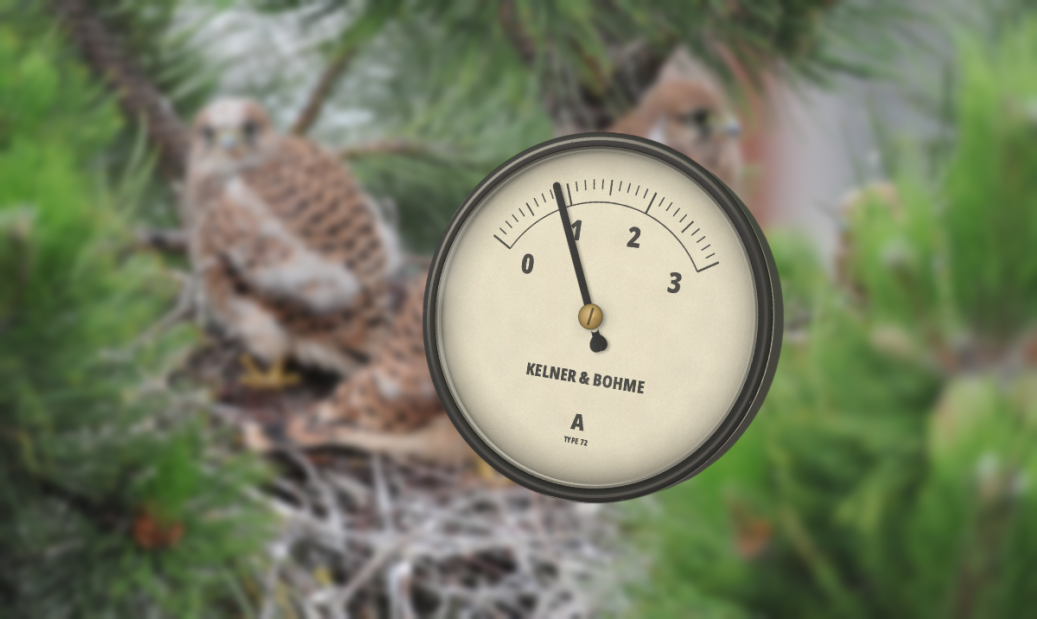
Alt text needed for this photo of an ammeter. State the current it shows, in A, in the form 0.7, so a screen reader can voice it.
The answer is 0.9
